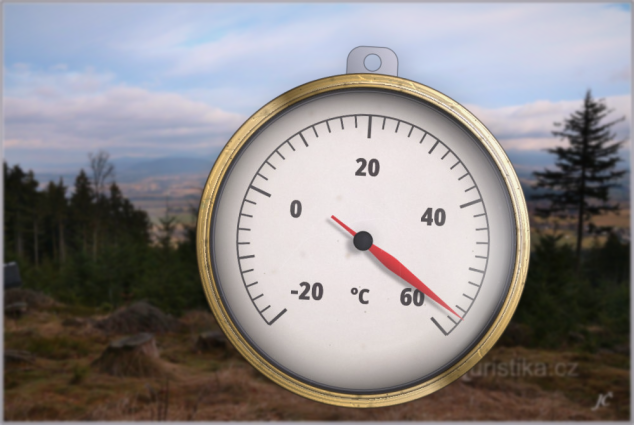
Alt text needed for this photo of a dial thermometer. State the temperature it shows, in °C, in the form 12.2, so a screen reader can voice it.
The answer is 57
